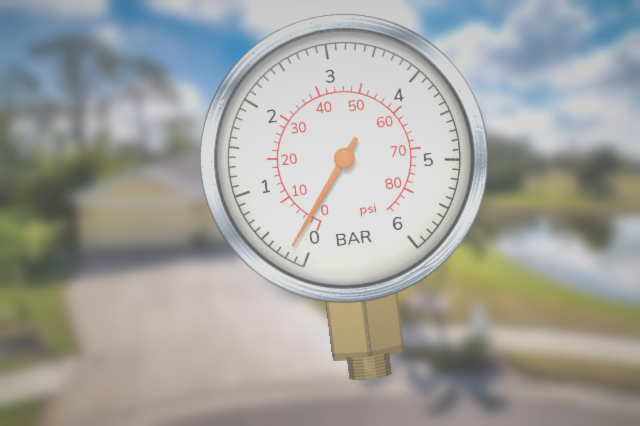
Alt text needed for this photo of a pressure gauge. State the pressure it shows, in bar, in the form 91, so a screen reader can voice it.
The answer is 0.2
